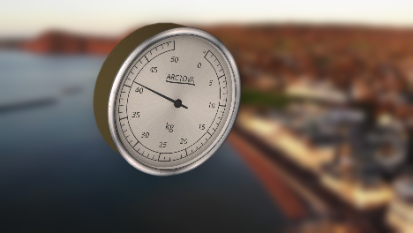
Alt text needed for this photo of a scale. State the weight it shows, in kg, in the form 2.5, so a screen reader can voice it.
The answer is 41
